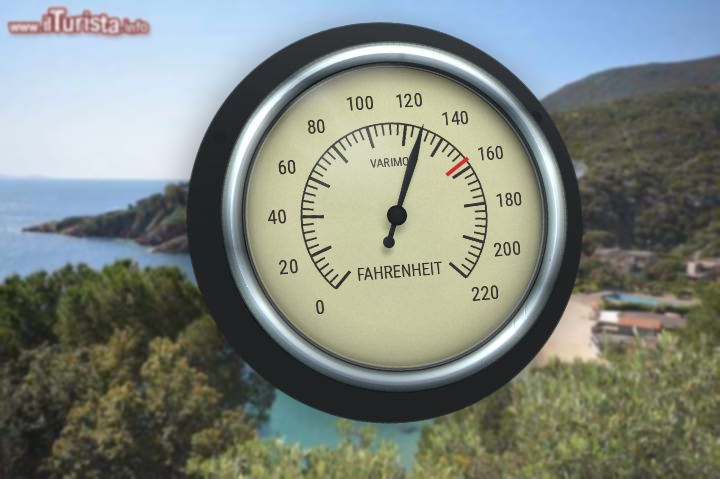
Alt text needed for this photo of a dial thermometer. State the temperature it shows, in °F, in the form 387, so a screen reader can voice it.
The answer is 128
